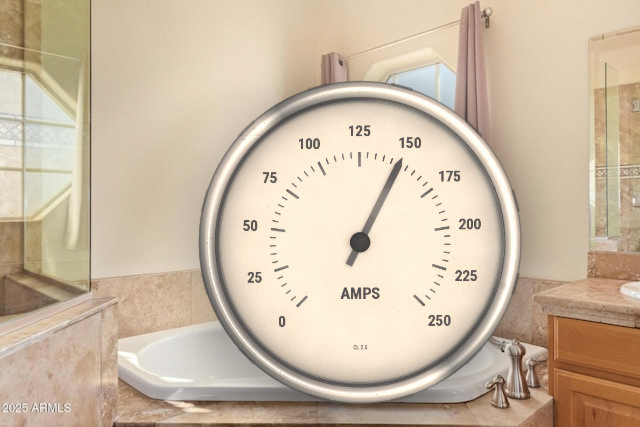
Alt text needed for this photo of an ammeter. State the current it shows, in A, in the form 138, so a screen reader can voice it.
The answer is 150
